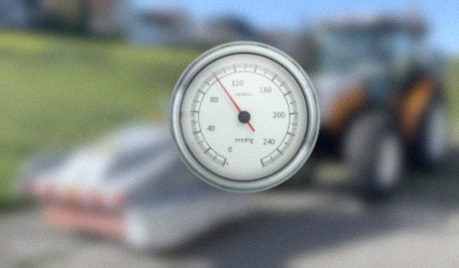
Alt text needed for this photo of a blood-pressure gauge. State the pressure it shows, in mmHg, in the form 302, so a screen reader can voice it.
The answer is 100
